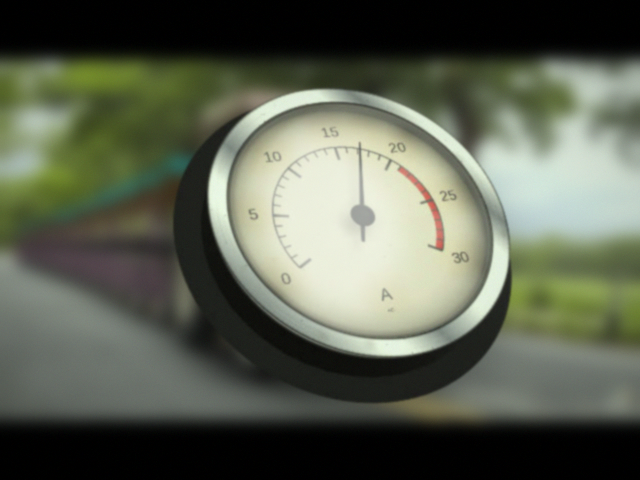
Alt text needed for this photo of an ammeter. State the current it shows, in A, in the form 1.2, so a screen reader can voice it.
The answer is 17
